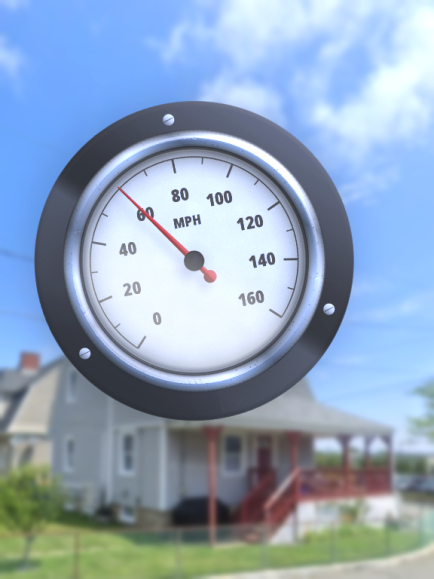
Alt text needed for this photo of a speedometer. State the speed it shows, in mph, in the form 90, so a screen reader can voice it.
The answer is 60
